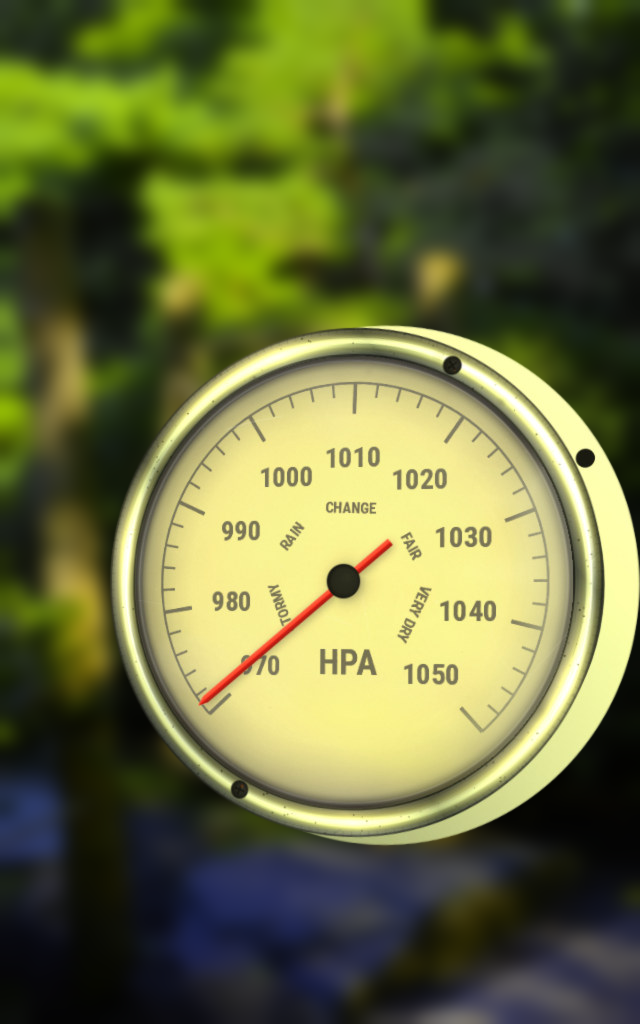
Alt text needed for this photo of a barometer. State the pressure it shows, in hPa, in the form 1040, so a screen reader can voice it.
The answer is 971
